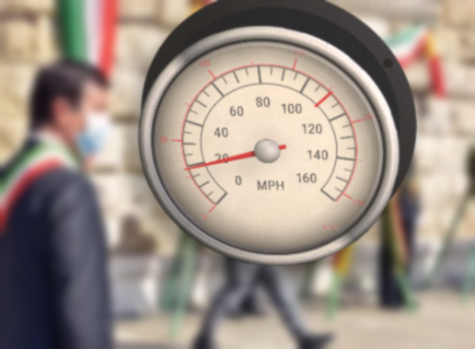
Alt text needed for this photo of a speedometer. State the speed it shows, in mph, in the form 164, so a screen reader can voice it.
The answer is 20
